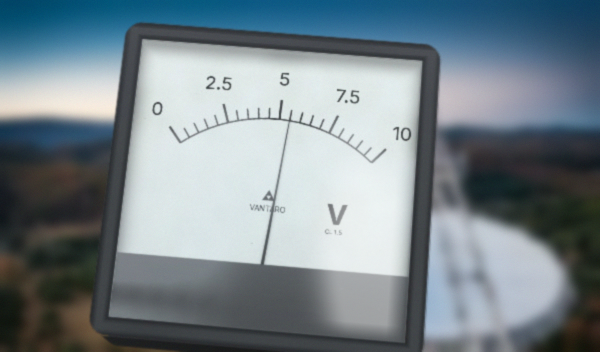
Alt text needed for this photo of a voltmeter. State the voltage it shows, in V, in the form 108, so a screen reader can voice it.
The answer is 5.5
